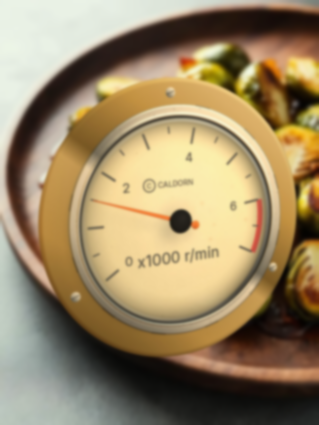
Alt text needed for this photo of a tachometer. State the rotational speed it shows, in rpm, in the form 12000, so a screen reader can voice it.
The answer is 1500
